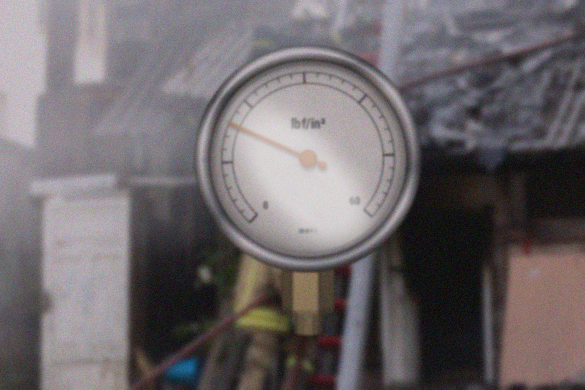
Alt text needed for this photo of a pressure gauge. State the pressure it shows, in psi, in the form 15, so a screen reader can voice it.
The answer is 16
